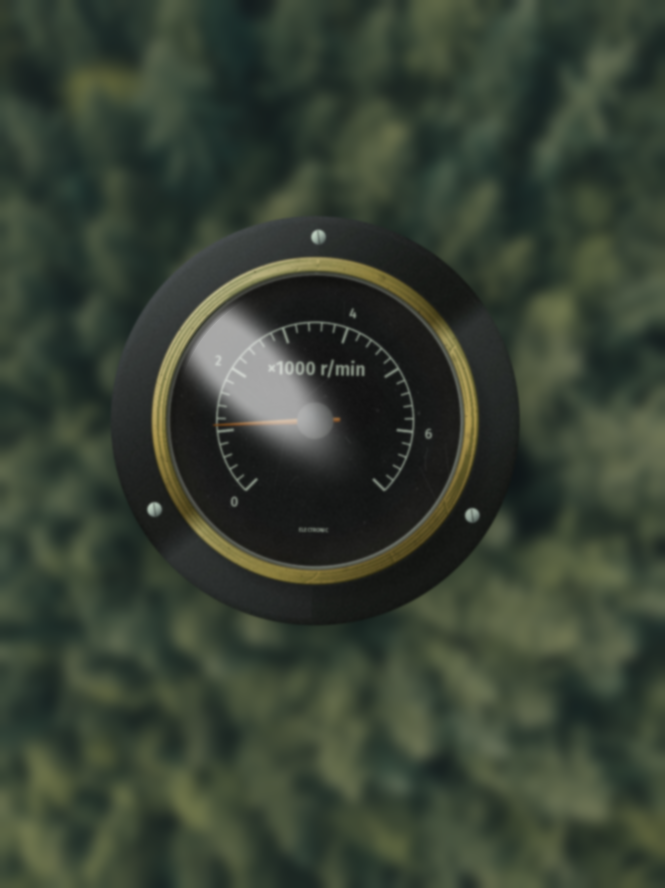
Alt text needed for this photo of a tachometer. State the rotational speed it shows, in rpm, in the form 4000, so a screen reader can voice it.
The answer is 1100
